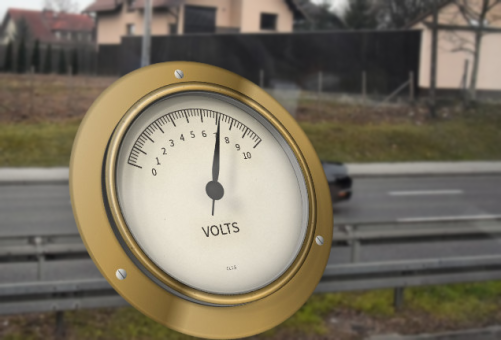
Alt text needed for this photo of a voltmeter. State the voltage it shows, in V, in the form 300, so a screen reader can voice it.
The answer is 7
